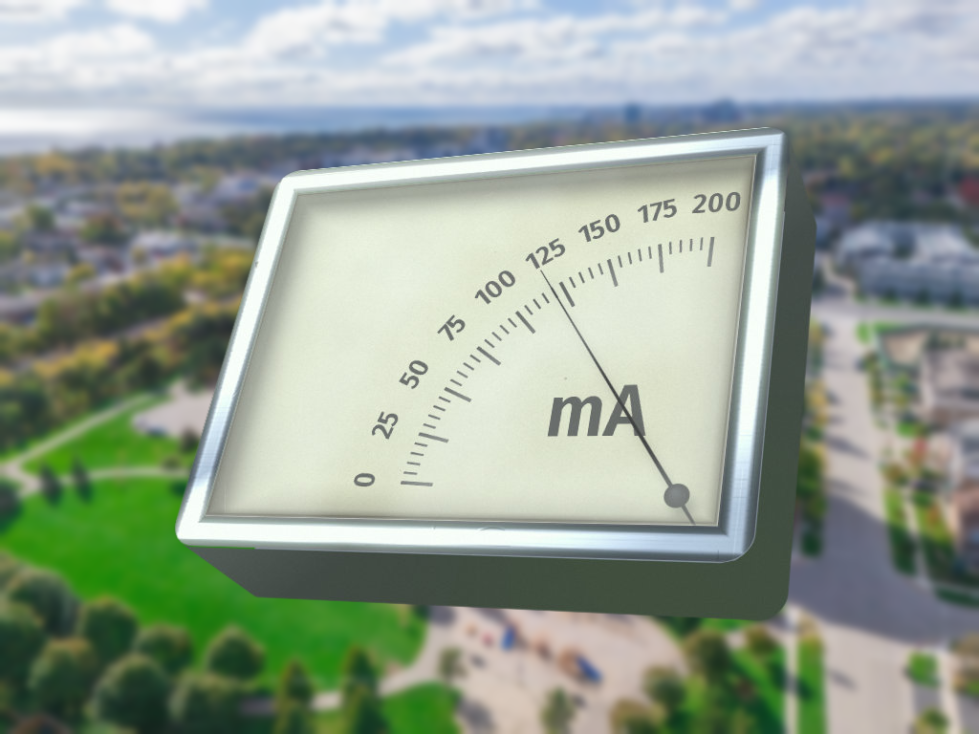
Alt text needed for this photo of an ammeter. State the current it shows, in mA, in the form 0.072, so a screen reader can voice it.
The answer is 120
